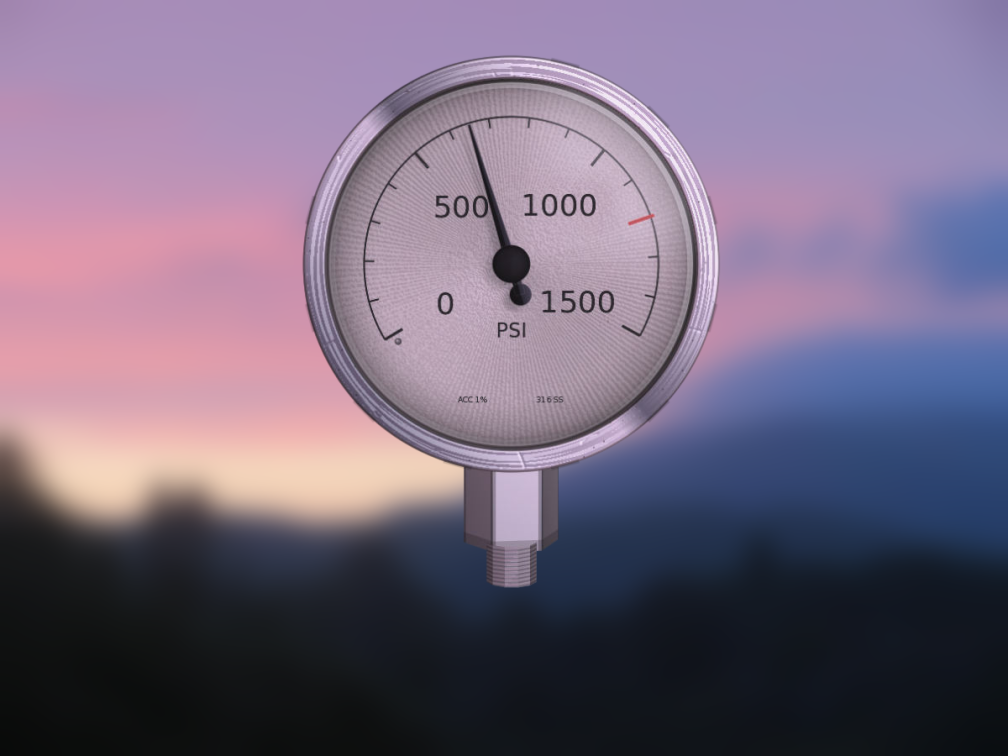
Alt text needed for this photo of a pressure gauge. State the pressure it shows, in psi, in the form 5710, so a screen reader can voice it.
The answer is 650
